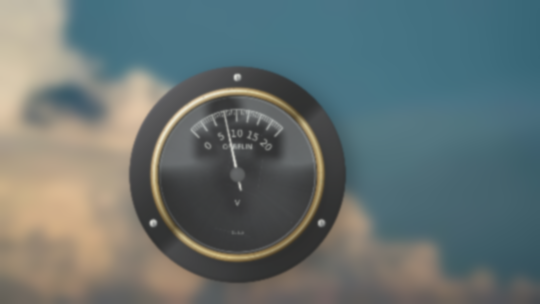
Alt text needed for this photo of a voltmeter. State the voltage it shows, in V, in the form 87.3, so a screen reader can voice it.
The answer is 7.5
